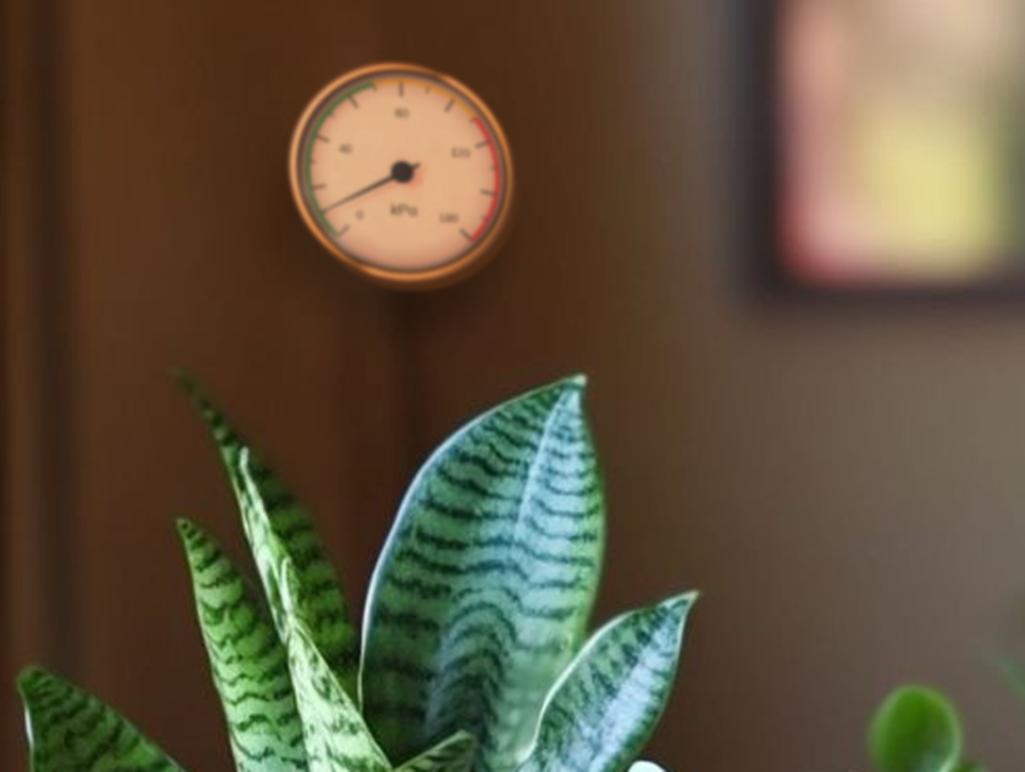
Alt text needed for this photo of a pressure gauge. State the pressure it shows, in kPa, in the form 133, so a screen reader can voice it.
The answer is 10
